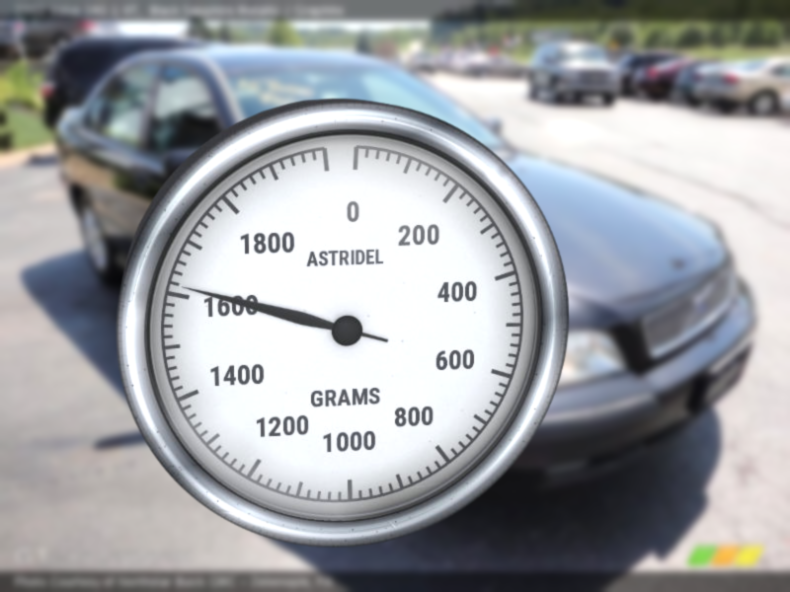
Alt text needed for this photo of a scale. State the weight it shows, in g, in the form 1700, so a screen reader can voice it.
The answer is 1620
